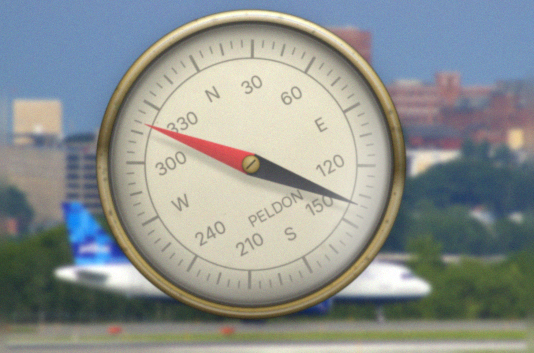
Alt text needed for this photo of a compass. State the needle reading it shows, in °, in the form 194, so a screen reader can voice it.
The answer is 320
